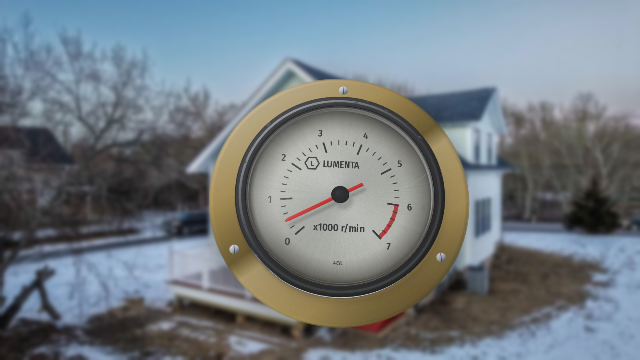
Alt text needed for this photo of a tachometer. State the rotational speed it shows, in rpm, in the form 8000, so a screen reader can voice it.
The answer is 400
